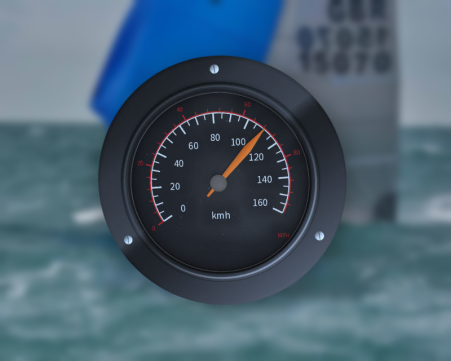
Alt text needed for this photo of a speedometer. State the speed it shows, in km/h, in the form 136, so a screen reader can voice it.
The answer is 110
